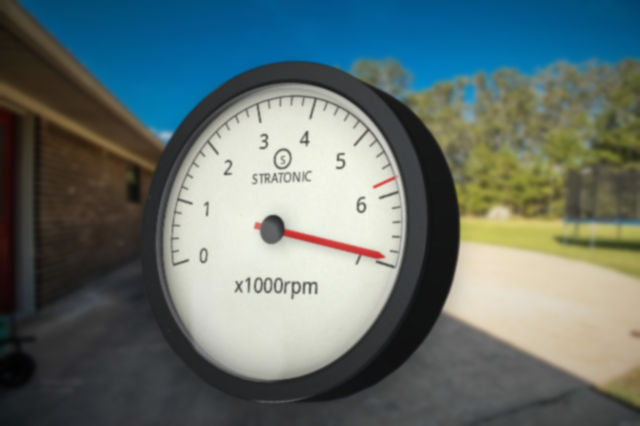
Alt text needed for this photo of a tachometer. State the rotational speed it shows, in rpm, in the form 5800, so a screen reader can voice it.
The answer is 6900
